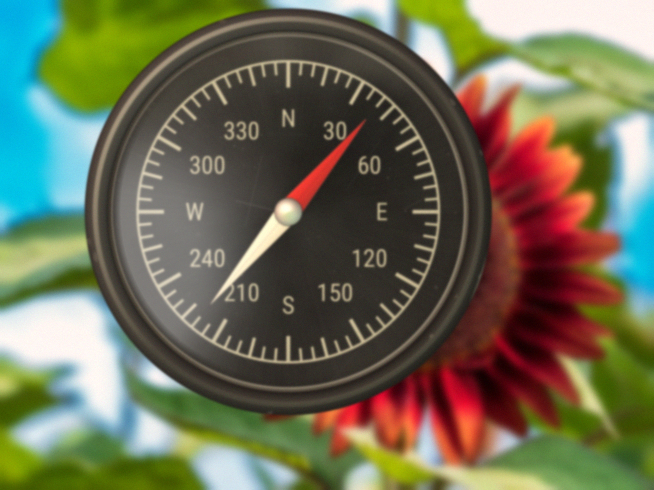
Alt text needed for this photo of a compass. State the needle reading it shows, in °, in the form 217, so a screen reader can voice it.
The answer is 40
